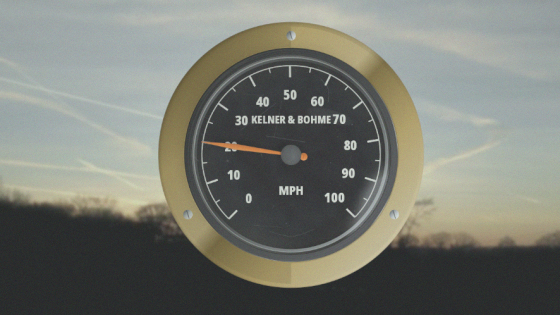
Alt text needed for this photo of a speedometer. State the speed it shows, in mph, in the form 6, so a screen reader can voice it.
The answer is 20
